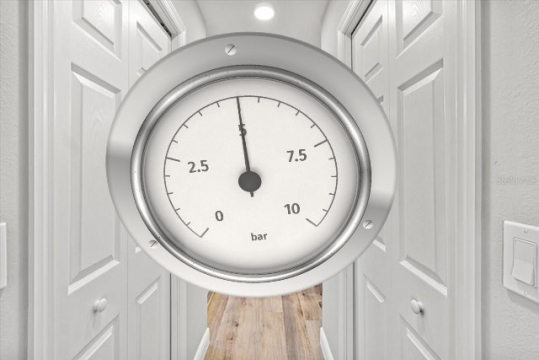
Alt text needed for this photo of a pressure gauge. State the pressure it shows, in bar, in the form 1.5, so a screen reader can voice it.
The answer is 5
